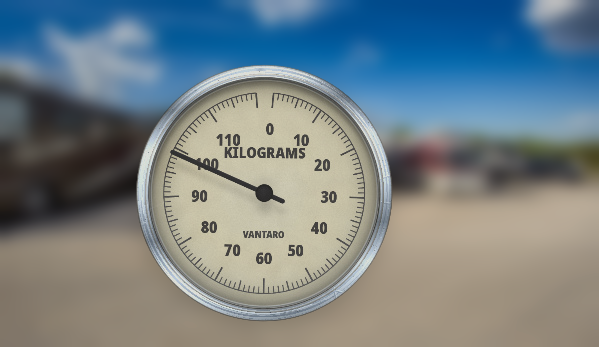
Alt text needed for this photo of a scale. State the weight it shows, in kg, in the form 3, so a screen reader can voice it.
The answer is 99
